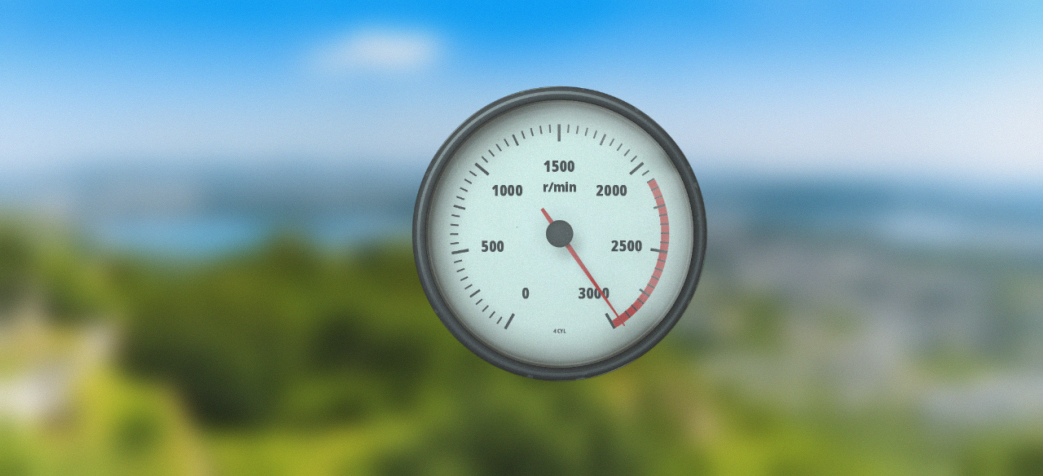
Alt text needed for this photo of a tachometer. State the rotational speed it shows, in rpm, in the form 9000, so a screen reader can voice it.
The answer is 2950
